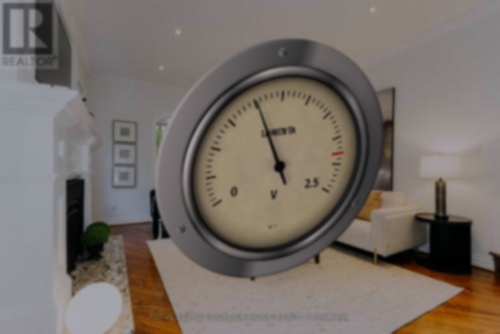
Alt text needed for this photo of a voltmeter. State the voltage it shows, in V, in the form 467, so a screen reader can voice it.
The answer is 1
